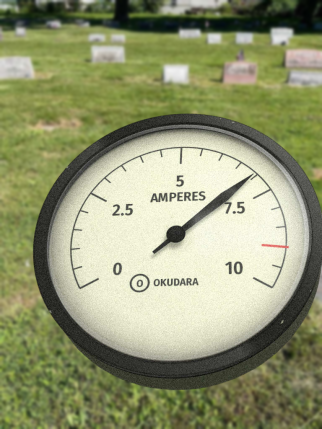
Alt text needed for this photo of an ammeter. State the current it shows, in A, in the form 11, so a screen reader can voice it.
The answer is 7
